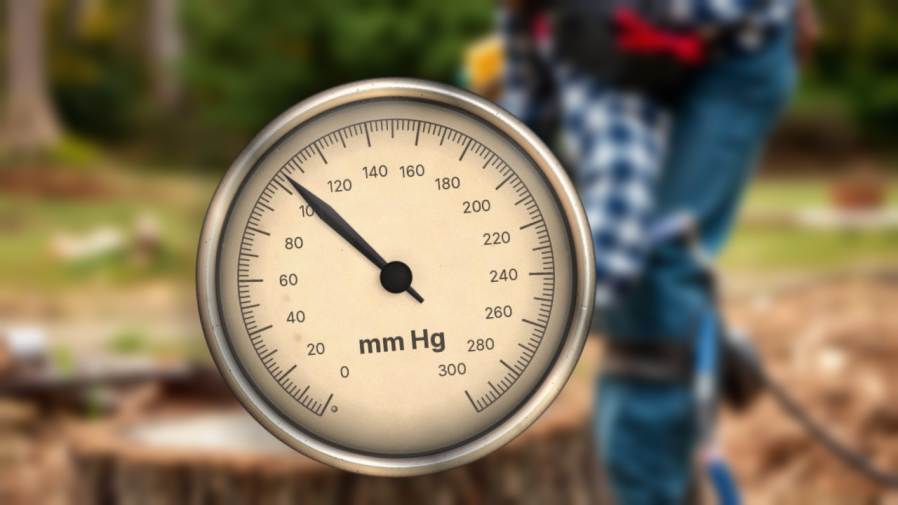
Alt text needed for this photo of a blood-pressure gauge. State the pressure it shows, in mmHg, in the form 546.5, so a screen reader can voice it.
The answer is 104
